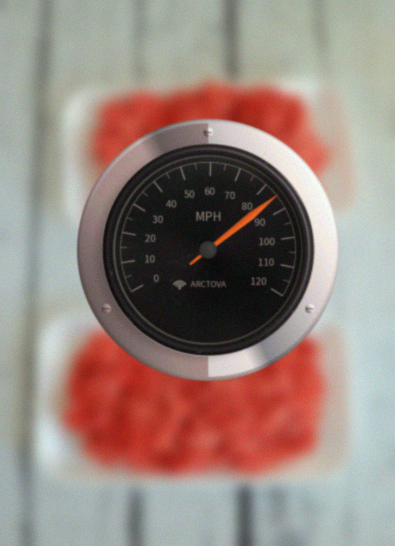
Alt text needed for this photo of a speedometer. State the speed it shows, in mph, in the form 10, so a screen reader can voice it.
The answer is 85
